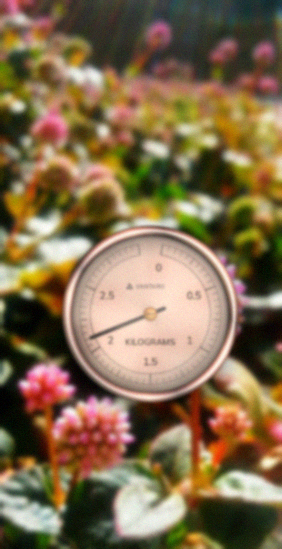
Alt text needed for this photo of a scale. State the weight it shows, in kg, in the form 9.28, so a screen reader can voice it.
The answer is 2.1
